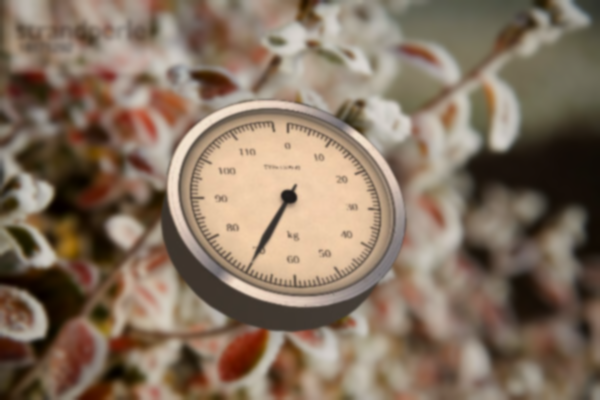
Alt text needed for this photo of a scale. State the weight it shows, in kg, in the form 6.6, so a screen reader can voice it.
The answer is 70
